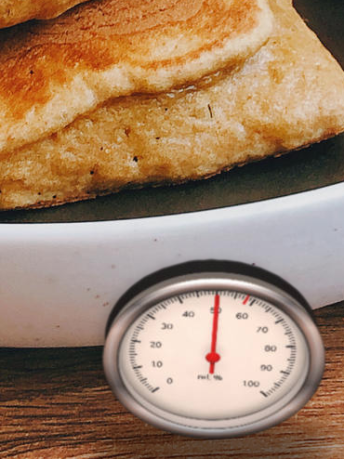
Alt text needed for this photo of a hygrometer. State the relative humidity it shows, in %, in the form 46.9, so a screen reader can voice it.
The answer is 50
